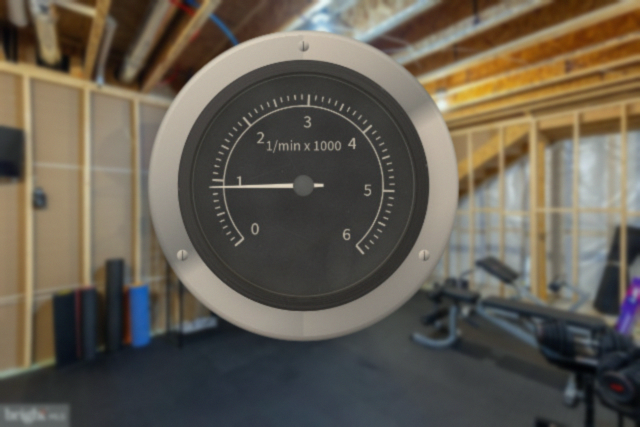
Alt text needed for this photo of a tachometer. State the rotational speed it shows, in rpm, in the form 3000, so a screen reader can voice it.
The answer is 900
